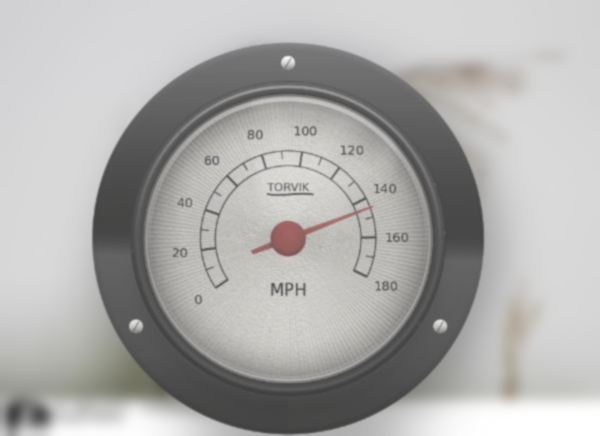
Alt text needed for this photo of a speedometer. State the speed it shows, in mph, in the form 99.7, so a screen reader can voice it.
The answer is 145
